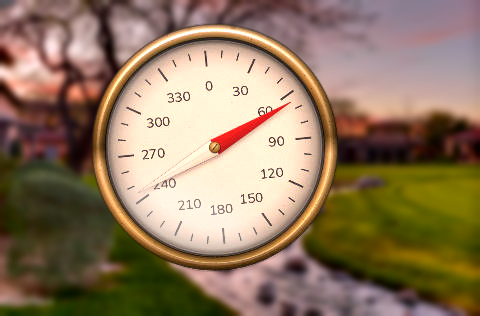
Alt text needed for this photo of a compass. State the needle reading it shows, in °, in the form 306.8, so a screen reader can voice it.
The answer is 65
